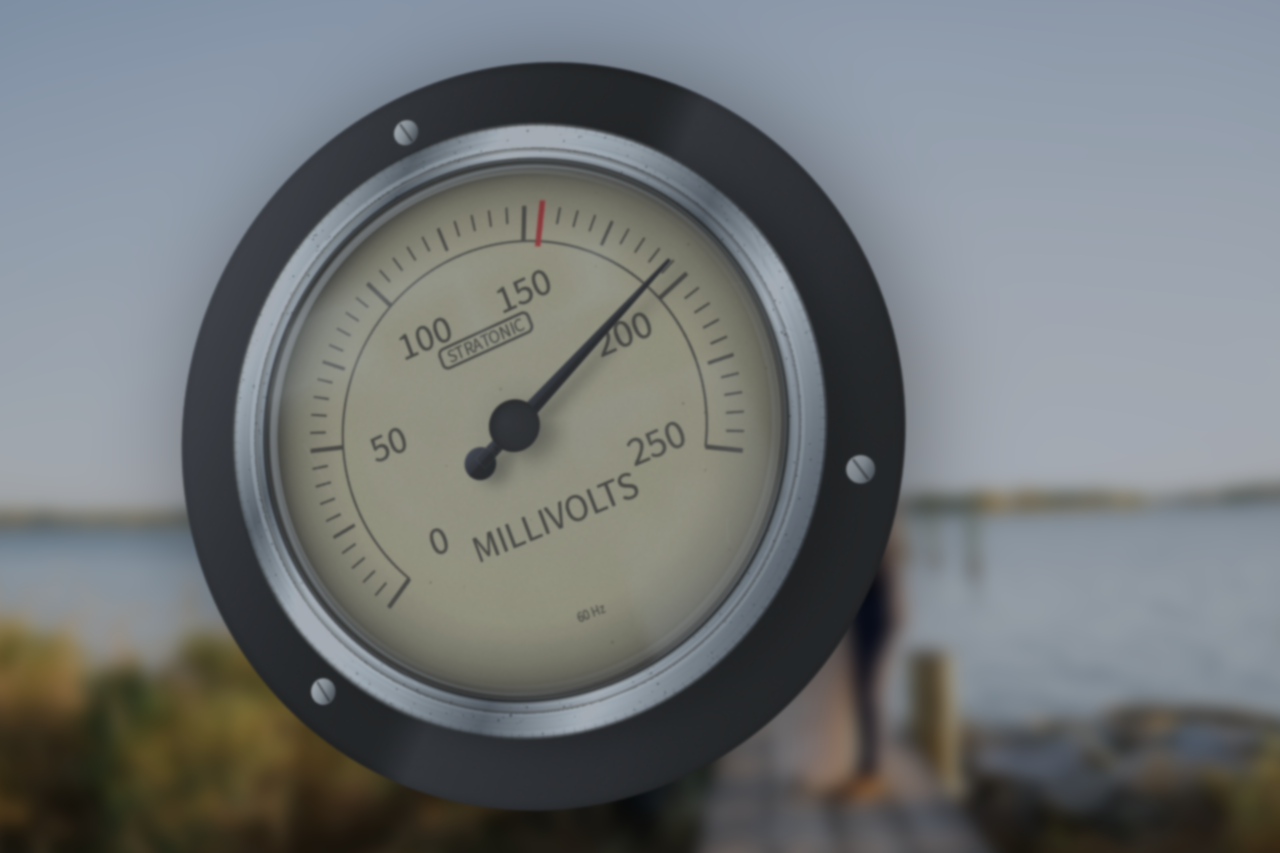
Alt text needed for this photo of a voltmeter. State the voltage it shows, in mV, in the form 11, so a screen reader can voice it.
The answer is 195
